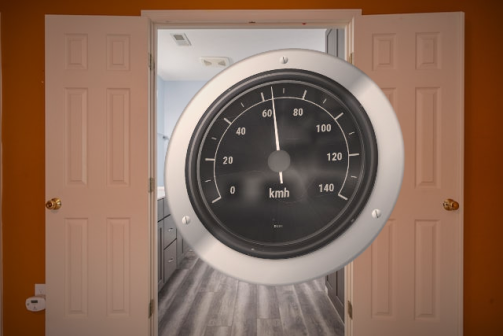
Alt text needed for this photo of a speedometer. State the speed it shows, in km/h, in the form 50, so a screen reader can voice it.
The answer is 65
